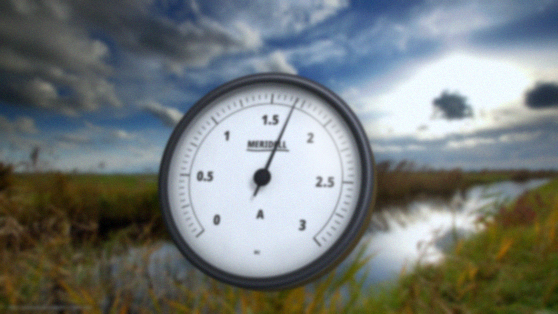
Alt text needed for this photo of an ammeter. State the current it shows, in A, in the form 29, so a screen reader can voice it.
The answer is 1.7
